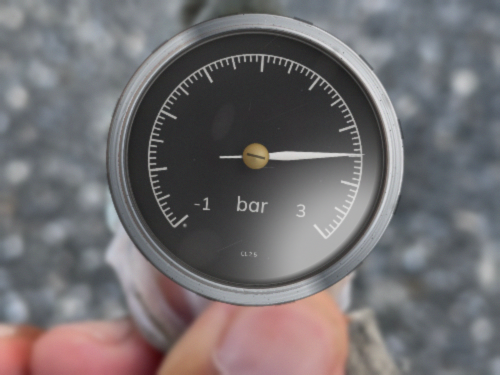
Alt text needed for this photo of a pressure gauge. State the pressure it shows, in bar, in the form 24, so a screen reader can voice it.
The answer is 2.25
